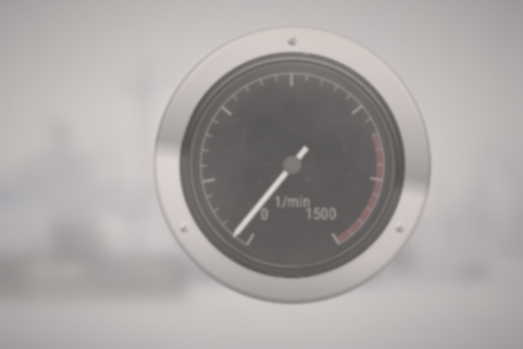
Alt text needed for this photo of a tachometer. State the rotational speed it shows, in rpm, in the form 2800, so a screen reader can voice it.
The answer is 50
